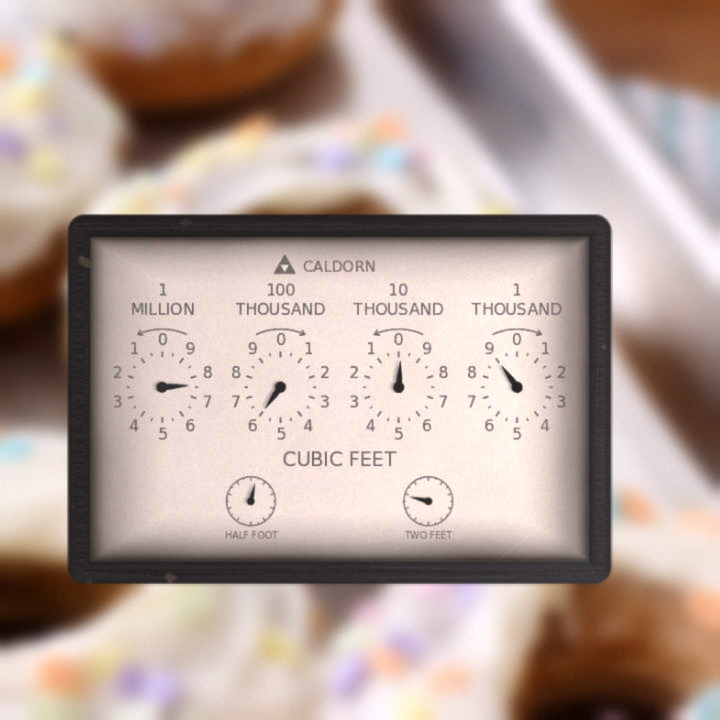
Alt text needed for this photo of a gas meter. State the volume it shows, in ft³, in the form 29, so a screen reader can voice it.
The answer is 759900
